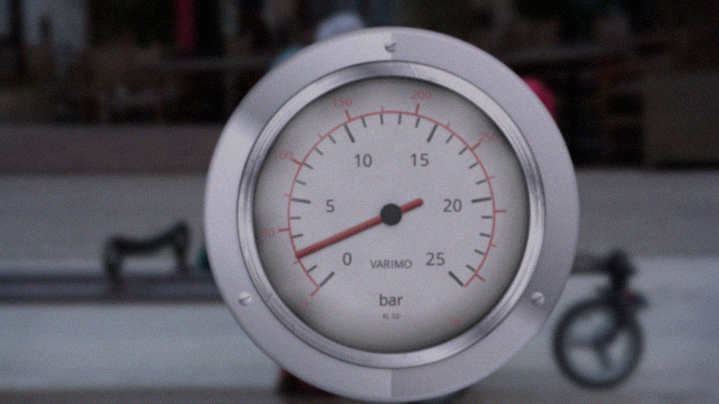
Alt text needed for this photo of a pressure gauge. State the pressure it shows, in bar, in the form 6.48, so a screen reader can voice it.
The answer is 2
